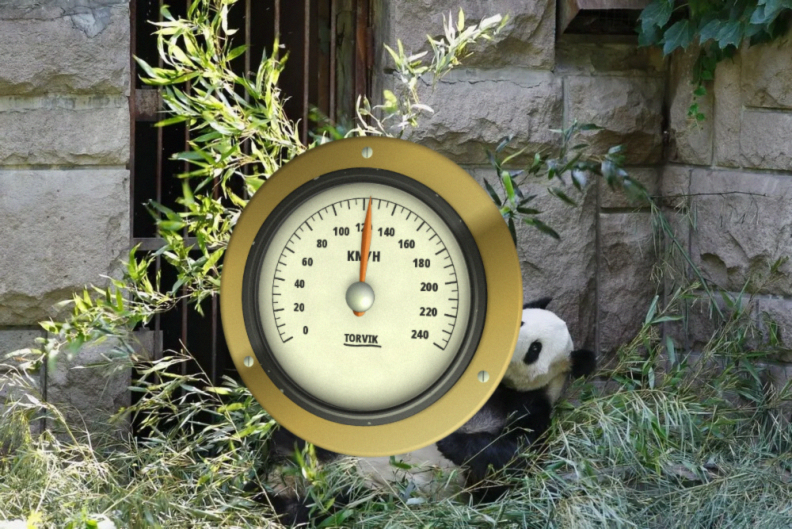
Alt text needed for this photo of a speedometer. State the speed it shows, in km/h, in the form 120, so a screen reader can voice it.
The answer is 125
